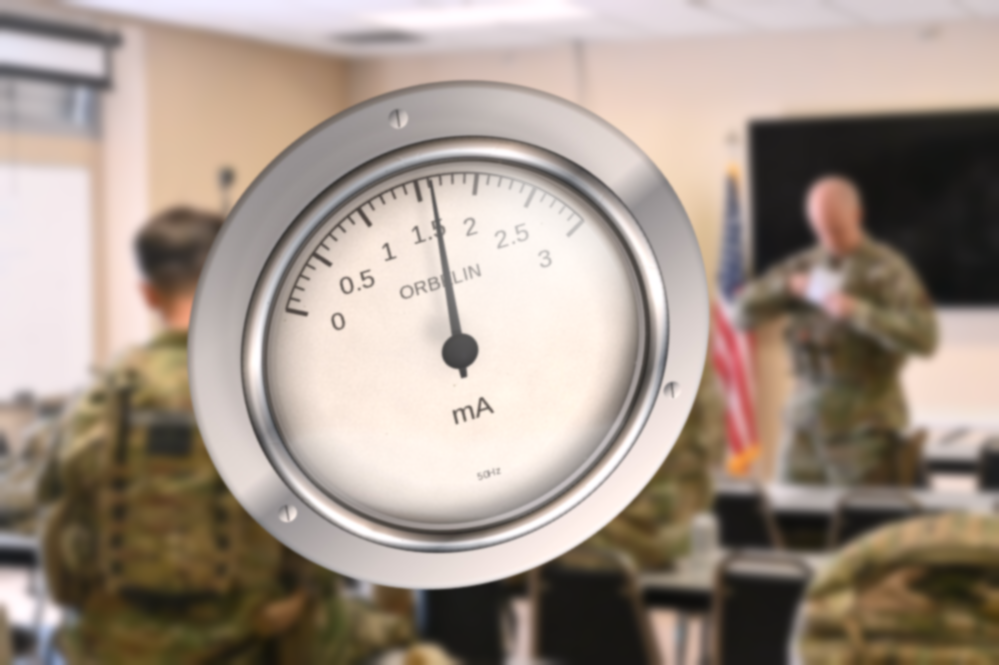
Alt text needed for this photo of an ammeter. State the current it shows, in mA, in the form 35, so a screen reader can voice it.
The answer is 1.6
